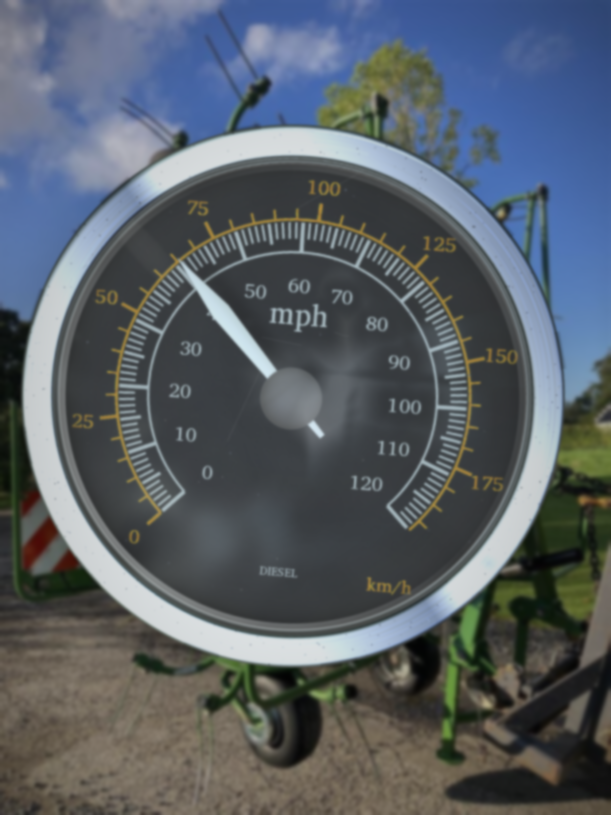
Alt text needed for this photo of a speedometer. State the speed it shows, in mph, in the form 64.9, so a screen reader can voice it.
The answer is 41
